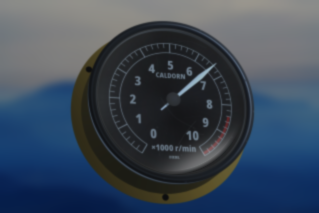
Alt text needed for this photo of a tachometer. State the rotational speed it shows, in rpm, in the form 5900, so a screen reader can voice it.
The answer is 6600
